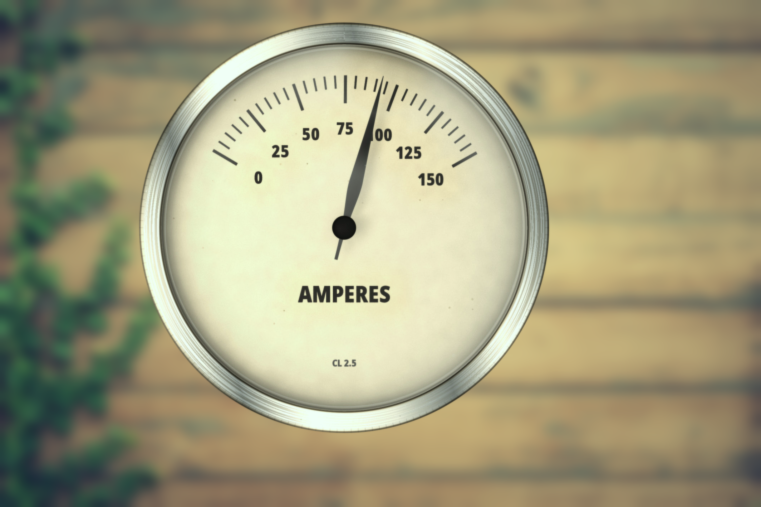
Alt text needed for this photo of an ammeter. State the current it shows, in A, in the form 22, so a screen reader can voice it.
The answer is 92.5
